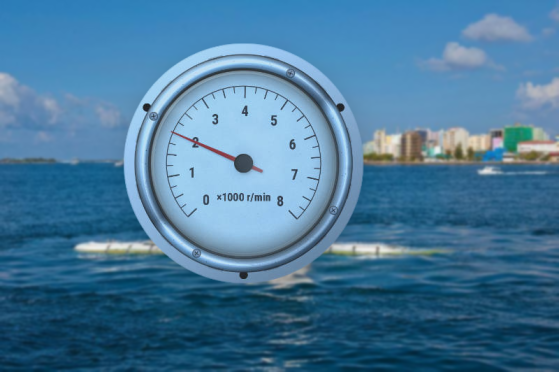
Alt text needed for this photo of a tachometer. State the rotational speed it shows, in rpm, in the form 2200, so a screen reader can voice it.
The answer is 2000
